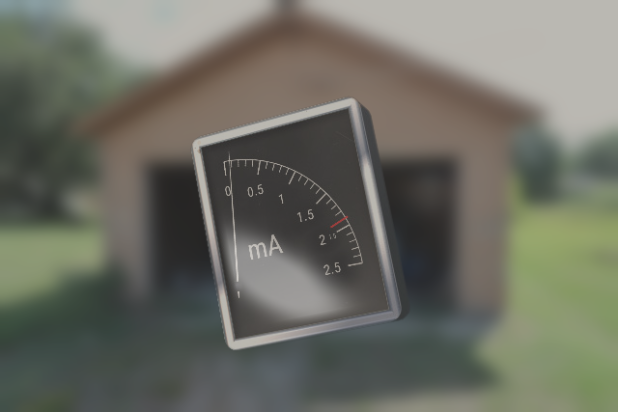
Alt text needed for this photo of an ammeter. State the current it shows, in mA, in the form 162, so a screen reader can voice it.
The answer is 0.1
